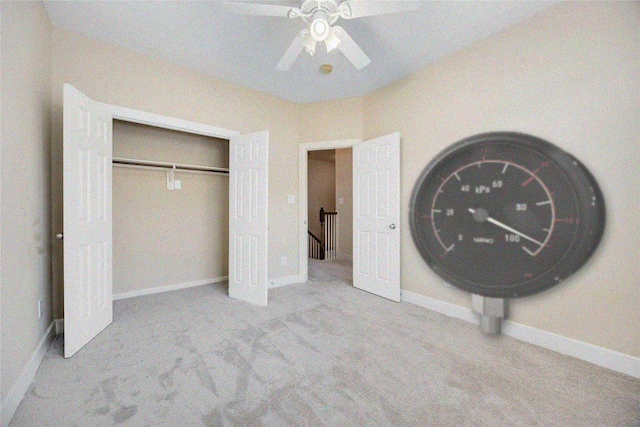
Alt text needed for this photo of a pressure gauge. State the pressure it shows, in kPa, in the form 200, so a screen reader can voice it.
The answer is 95
